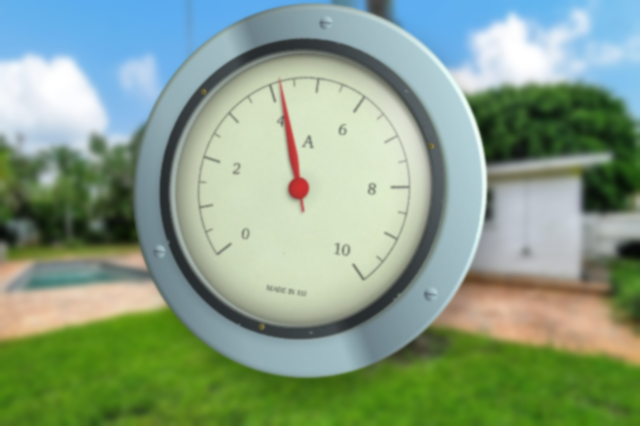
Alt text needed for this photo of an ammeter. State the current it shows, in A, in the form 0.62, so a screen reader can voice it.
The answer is 4.25
